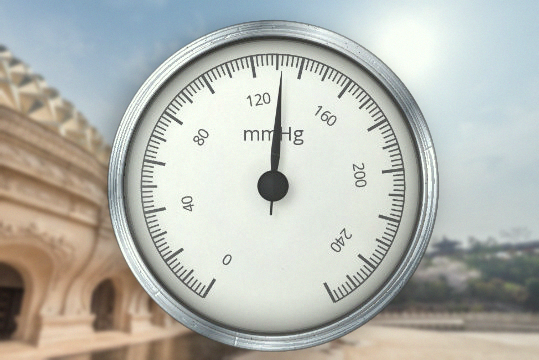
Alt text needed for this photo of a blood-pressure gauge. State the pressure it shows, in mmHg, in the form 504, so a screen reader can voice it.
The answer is 132
